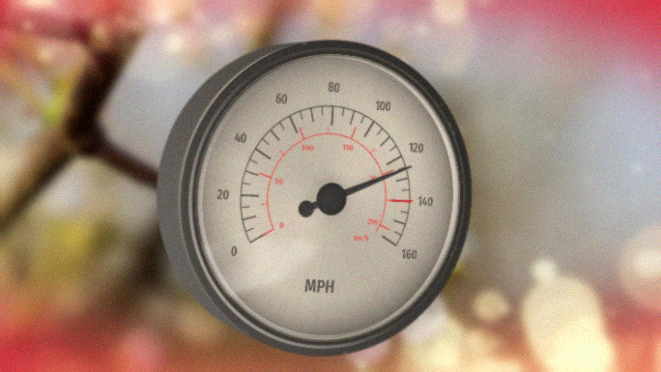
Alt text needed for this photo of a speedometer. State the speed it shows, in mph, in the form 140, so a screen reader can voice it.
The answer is 125
